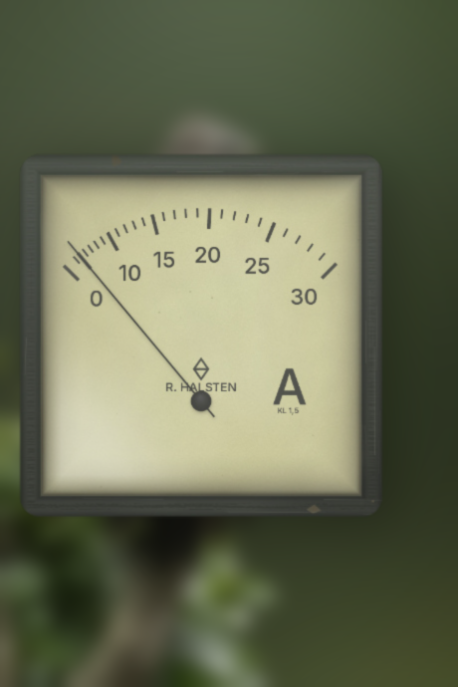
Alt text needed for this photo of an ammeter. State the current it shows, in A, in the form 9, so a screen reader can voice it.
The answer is 5
